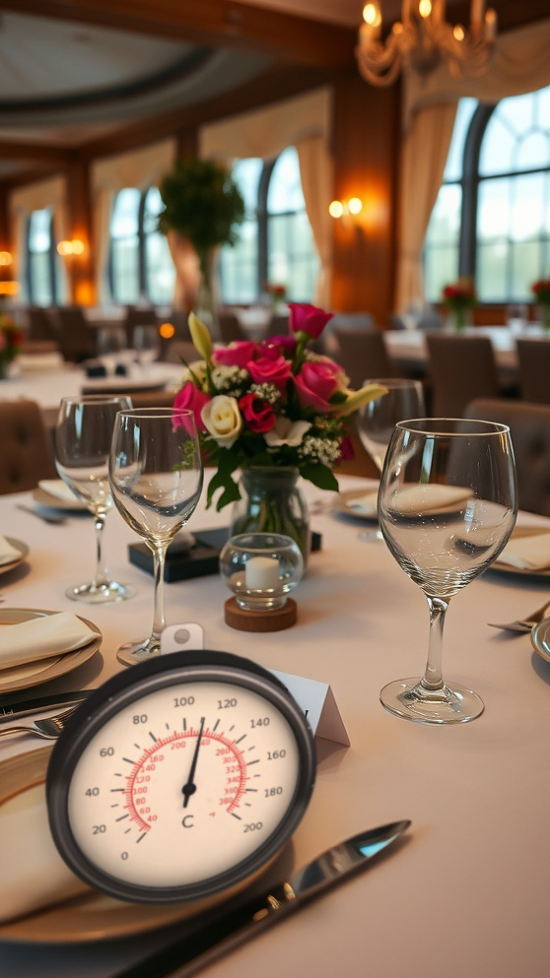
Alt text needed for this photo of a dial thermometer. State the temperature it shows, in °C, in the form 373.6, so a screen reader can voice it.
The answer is 110
